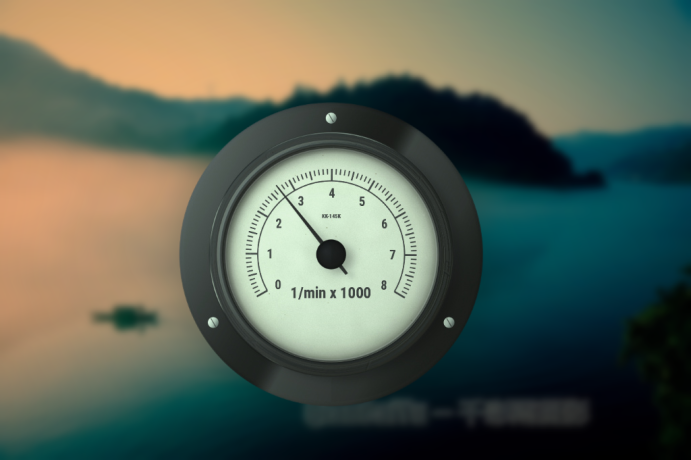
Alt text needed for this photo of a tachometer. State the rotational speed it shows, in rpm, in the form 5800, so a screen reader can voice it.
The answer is 2700
